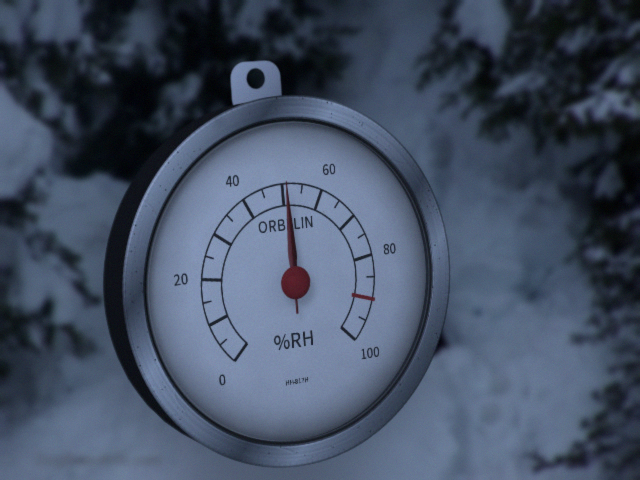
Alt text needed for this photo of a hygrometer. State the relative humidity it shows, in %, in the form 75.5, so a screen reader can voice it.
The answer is 50
